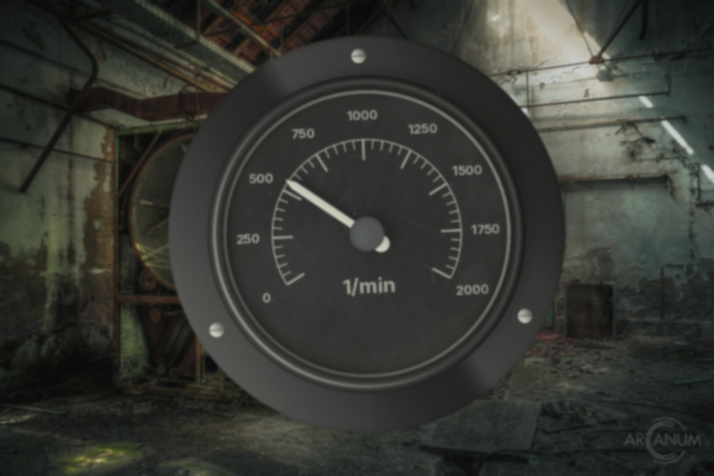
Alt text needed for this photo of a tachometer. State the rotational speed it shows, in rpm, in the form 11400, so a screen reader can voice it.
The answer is 550
